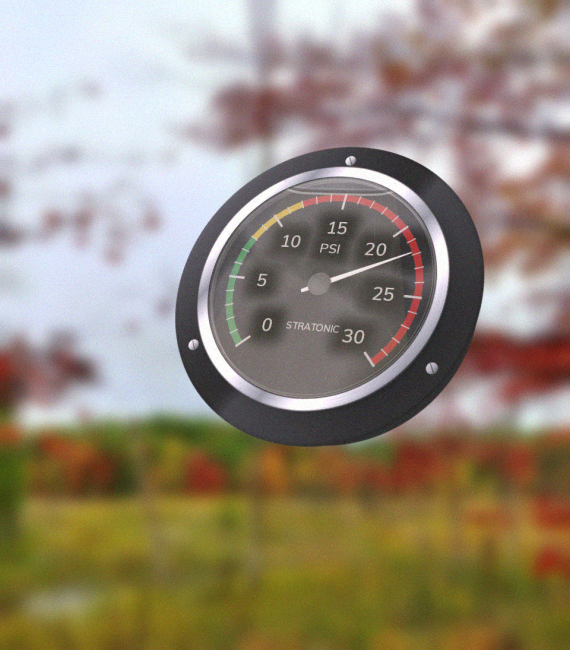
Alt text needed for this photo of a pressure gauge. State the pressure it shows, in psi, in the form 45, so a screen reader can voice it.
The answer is 22
